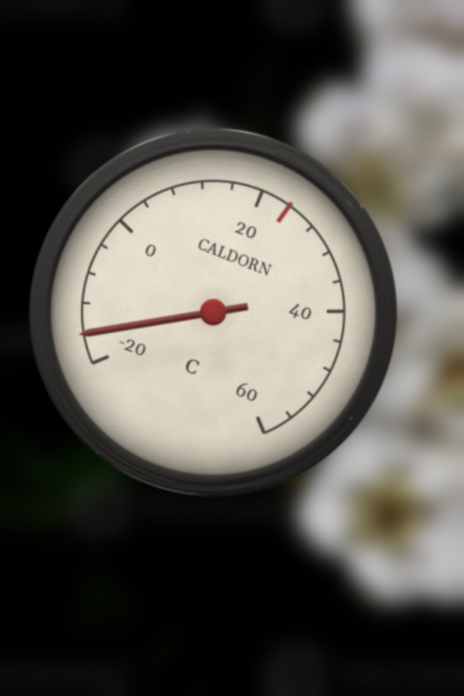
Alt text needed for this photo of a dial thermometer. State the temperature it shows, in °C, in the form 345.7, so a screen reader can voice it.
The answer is -16
